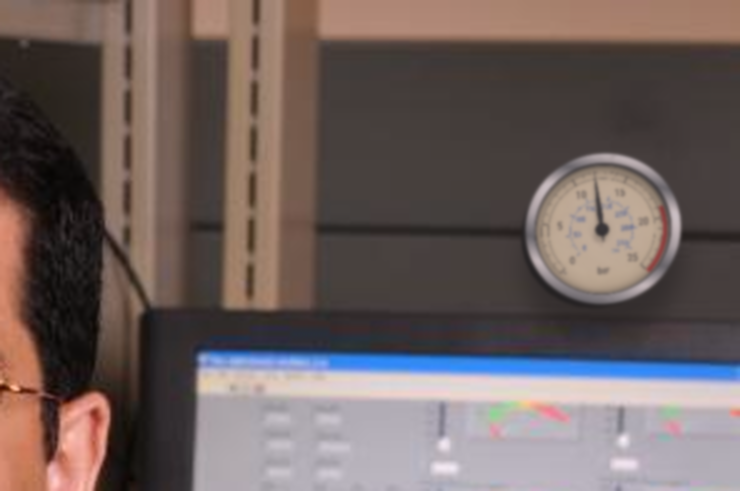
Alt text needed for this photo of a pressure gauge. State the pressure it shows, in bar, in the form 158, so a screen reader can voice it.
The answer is 12
